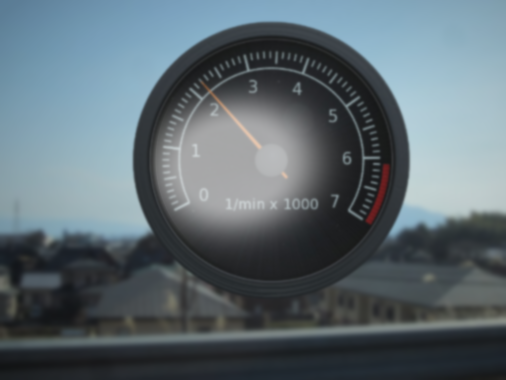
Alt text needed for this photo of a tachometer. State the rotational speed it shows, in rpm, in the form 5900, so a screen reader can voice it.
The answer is 2200
